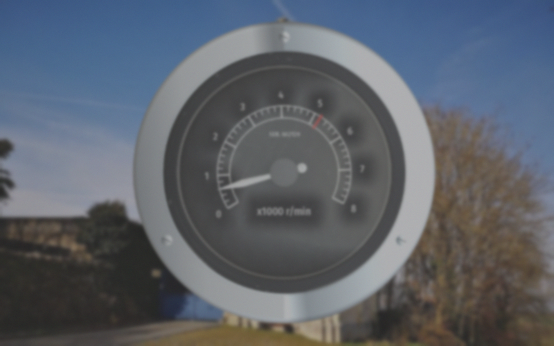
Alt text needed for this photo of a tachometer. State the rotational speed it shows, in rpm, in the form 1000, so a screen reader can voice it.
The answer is 600
